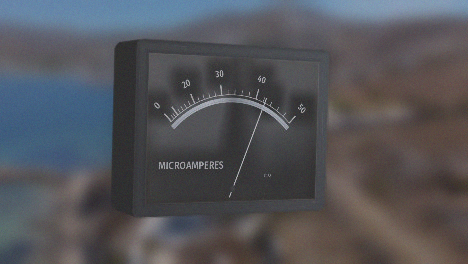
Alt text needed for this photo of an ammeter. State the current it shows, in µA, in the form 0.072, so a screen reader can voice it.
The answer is 42
